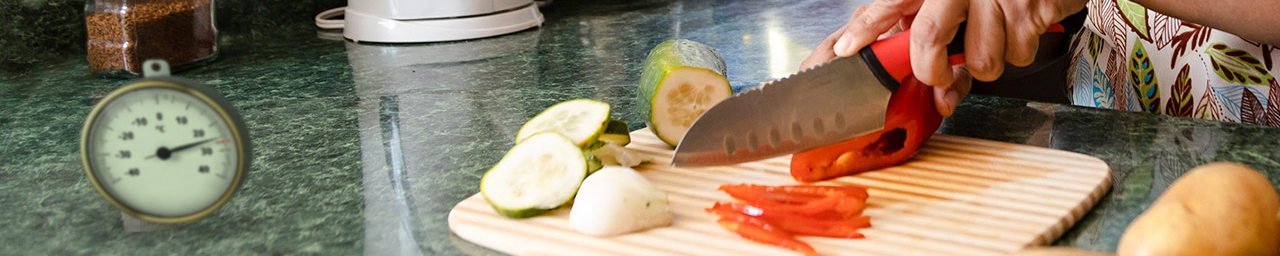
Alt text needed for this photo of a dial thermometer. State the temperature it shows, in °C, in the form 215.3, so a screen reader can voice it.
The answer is 25
